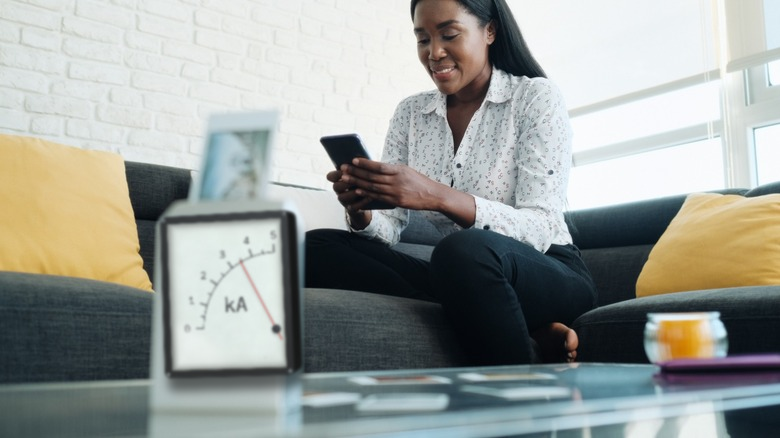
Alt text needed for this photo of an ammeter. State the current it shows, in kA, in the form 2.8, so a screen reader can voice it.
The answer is 3.5
